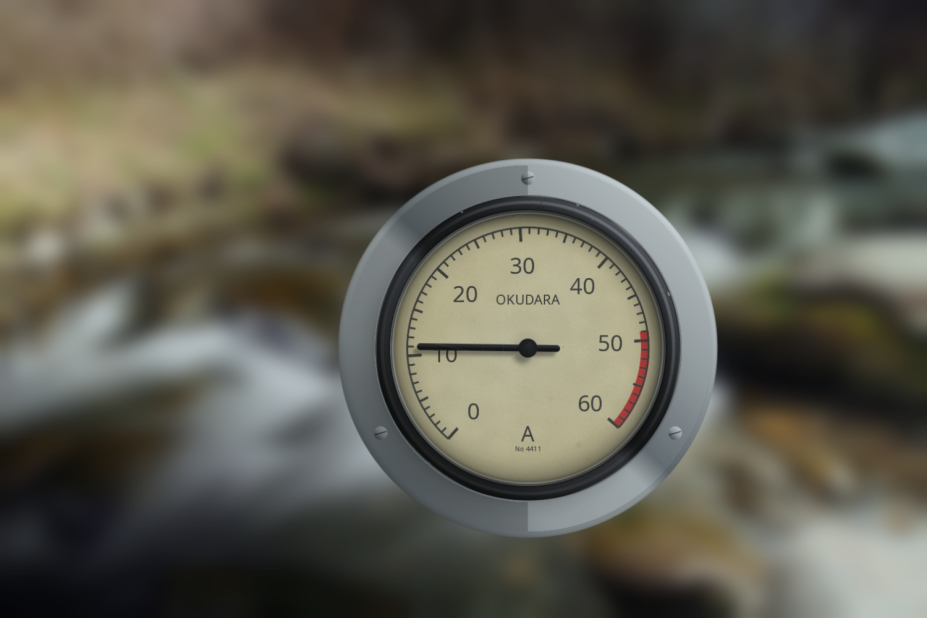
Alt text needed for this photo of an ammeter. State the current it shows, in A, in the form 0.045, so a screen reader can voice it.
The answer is 11
